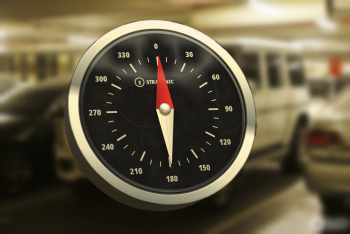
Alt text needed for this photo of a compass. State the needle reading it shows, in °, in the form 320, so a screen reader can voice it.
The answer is 0
